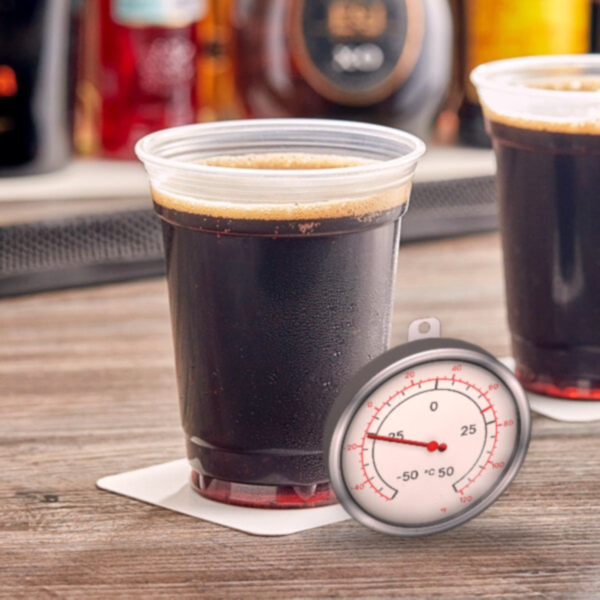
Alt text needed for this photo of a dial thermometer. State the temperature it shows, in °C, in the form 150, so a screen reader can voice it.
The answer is -25
